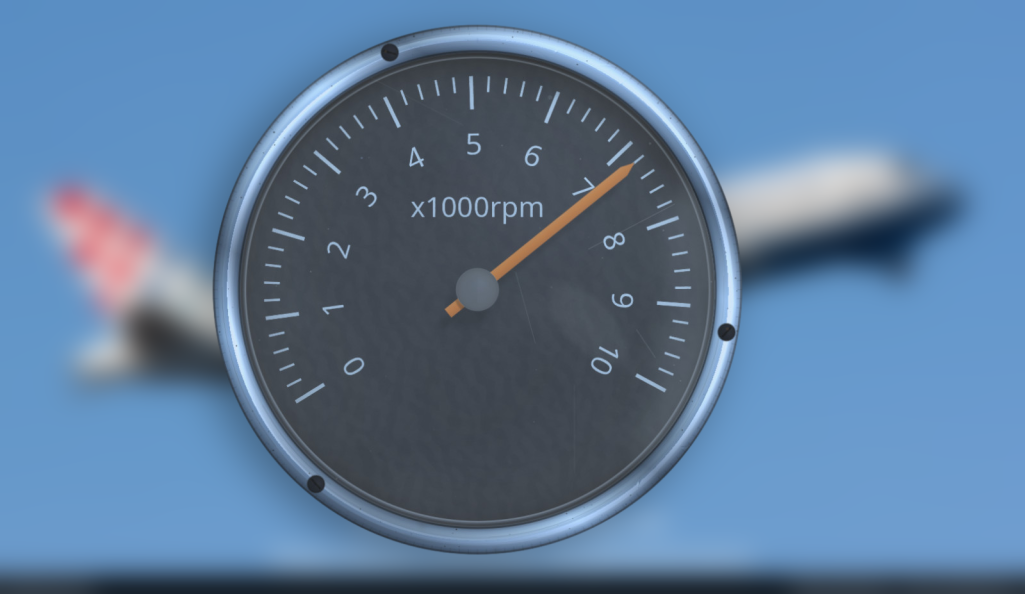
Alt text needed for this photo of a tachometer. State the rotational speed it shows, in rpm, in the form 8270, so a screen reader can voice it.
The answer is 7200
